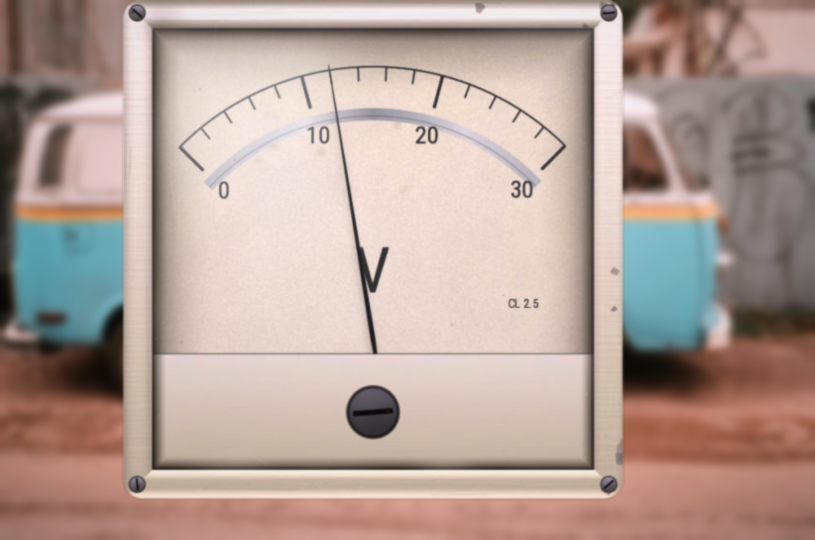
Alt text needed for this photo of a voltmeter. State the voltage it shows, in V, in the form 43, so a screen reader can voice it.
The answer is 12
